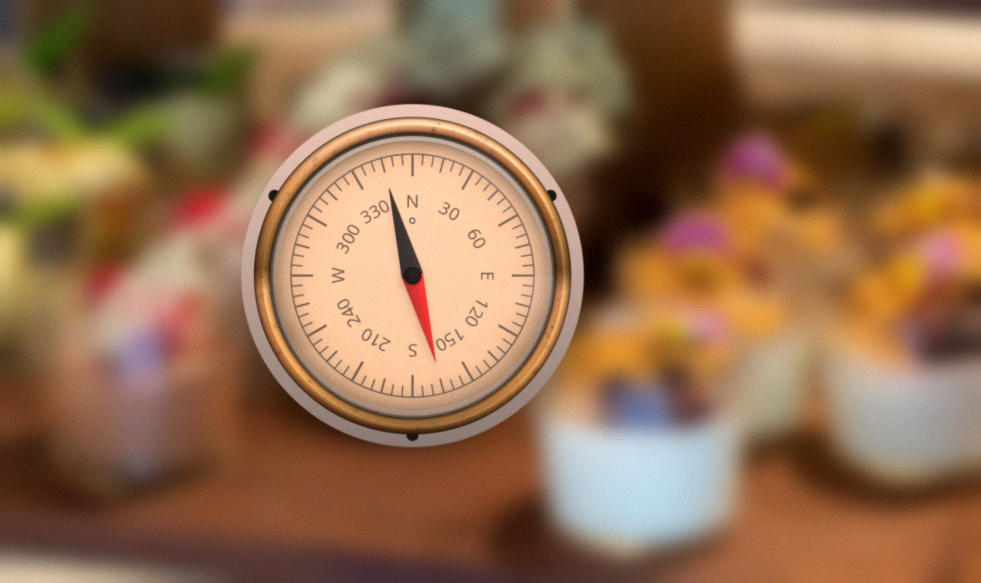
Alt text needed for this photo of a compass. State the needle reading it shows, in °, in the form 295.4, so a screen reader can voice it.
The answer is 165
